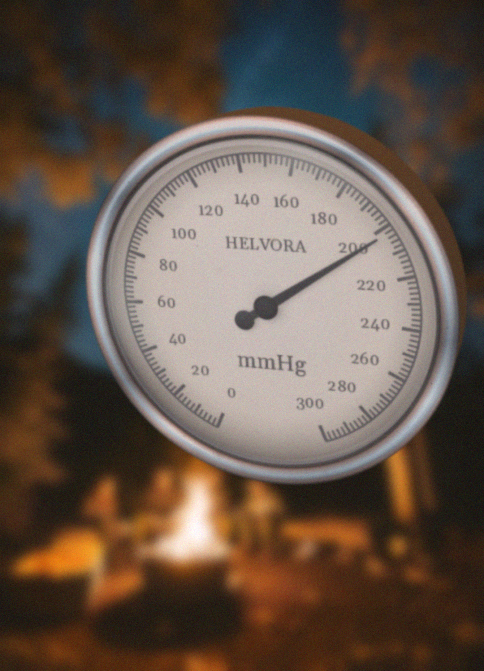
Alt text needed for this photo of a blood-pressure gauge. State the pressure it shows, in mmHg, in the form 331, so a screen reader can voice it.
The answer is 202
